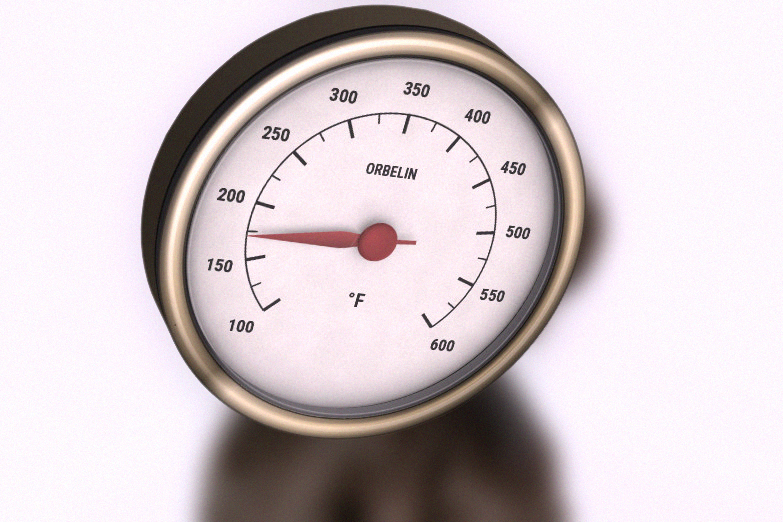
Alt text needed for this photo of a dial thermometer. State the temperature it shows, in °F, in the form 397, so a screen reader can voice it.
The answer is 175
